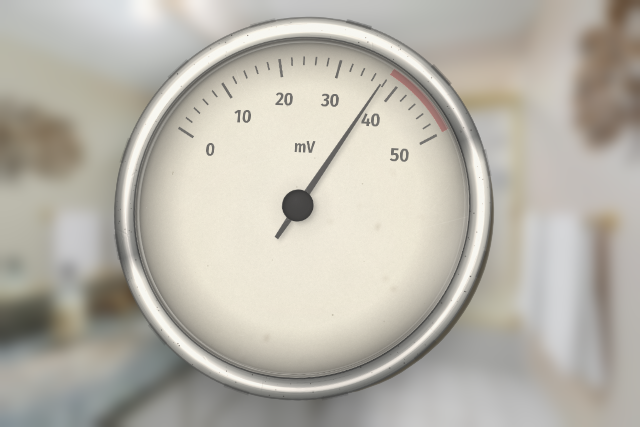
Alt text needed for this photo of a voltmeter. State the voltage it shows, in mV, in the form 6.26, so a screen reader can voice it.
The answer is 38
